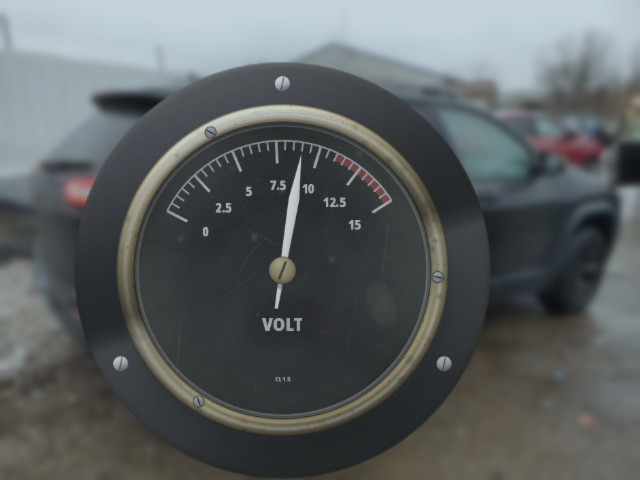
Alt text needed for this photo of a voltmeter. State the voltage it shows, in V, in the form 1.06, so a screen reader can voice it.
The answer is 9
